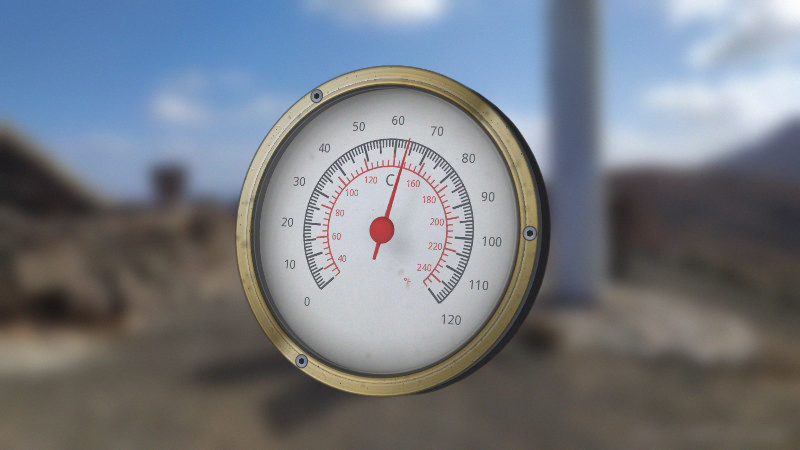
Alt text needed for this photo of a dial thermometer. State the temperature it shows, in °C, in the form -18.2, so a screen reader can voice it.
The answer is 65
